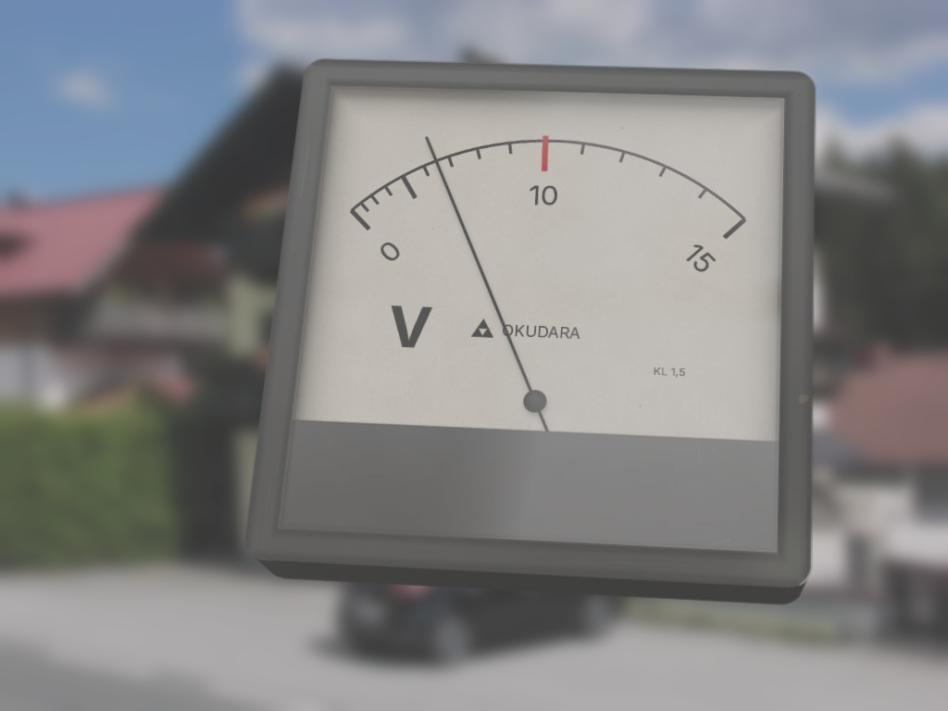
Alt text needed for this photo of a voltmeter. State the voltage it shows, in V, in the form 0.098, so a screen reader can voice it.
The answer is 6.5
